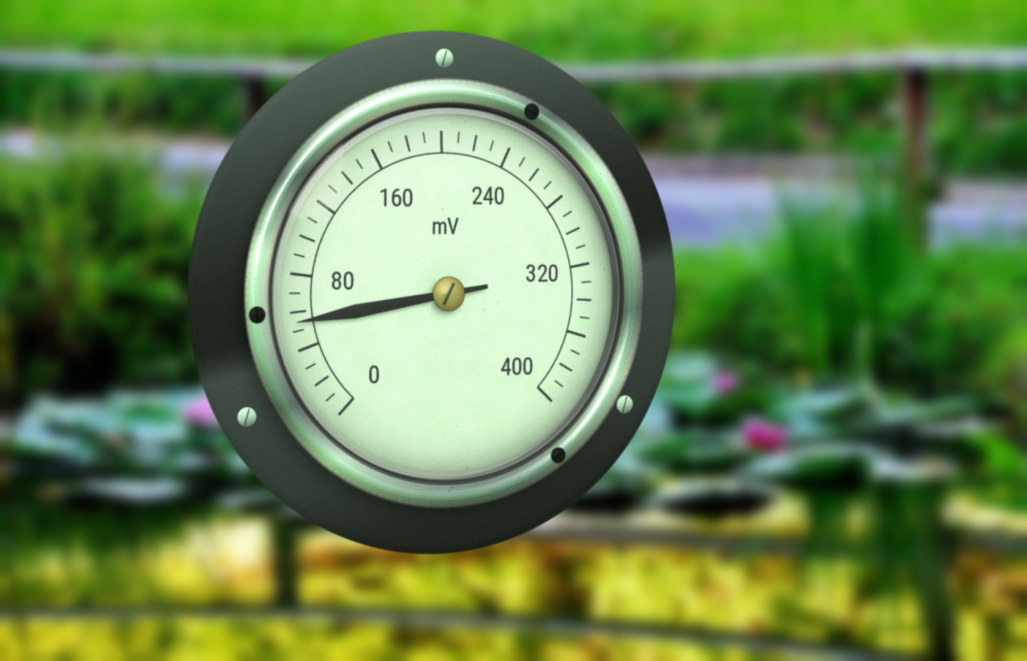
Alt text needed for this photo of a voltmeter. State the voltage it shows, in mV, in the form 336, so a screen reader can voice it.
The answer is 55
